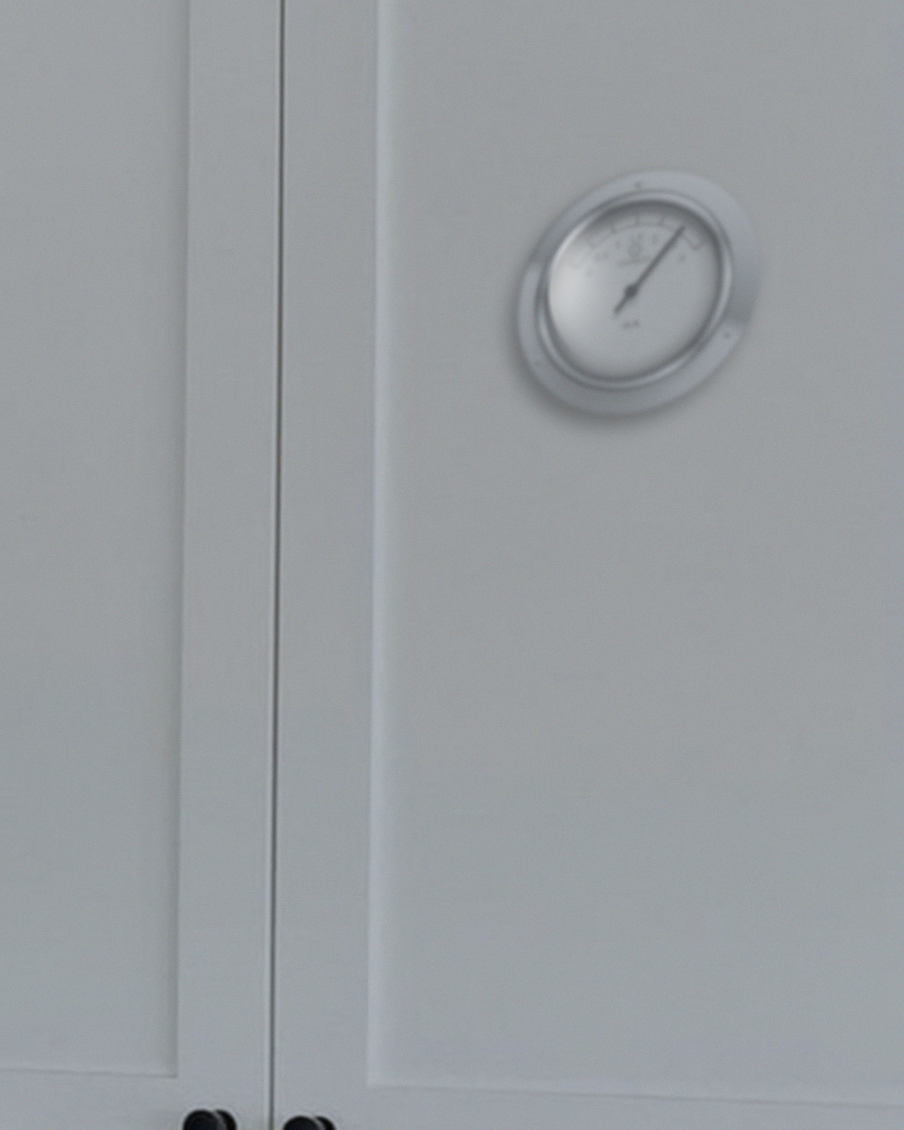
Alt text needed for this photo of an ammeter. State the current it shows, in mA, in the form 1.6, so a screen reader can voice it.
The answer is 2.5
